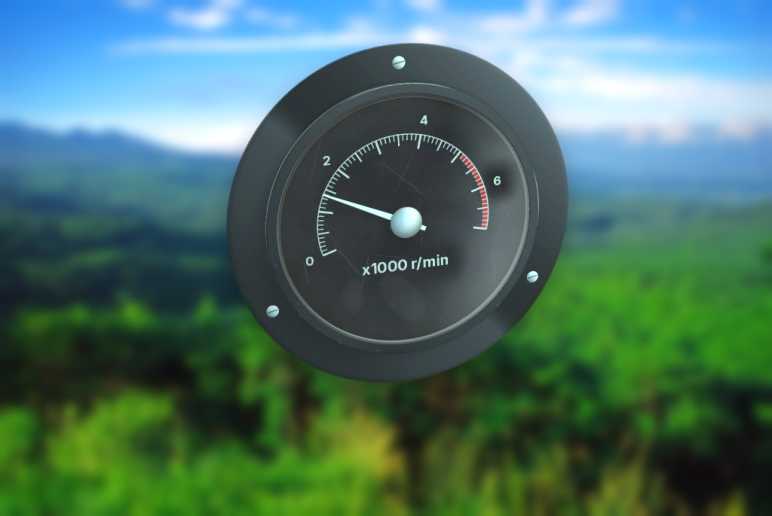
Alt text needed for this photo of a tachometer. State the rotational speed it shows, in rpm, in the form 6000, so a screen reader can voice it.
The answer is 1400
